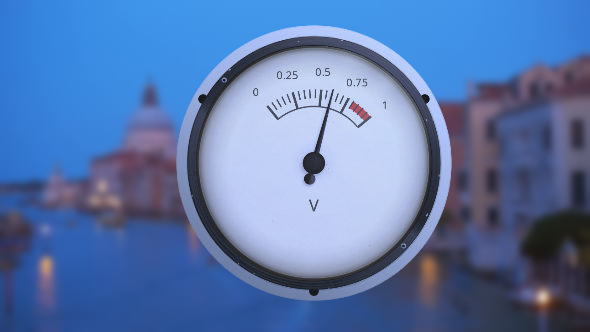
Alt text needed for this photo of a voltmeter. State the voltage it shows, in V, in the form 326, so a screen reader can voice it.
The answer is 0.6
